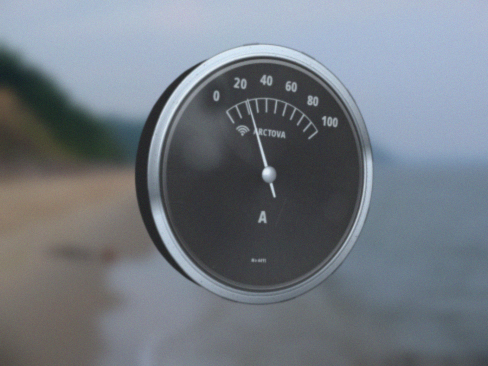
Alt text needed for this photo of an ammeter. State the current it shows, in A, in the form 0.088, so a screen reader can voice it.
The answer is 20
